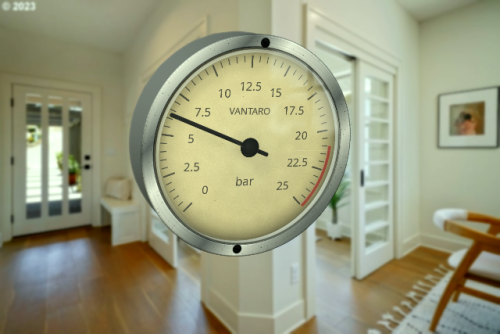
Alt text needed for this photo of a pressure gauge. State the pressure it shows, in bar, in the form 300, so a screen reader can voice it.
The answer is 6.25
